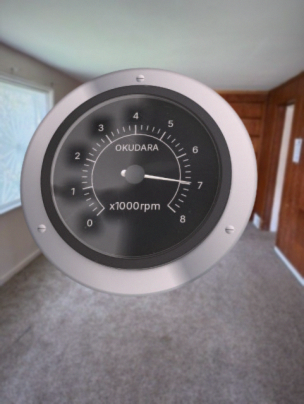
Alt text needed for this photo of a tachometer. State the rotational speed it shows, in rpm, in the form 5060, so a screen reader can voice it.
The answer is 7000
